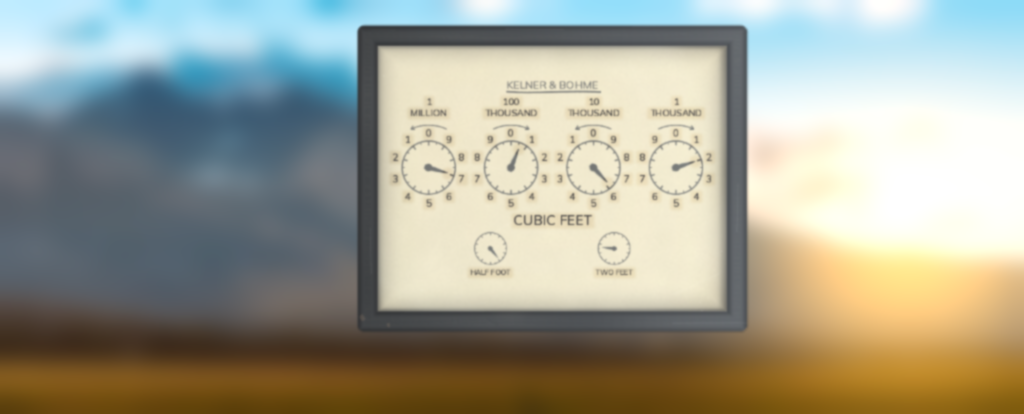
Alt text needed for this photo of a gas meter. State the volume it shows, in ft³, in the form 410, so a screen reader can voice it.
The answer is 706200
